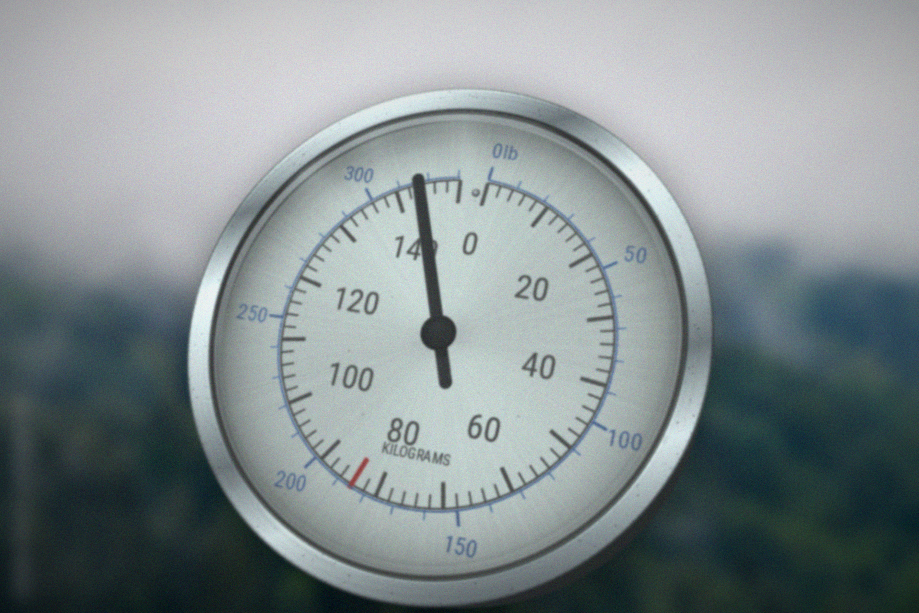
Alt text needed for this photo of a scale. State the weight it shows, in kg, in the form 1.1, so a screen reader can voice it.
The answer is 144
